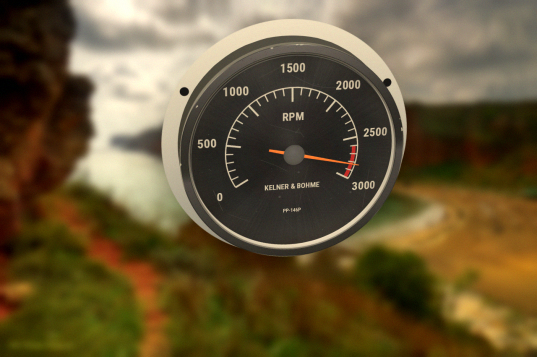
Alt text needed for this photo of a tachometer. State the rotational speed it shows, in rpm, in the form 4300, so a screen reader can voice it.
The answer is 2800
